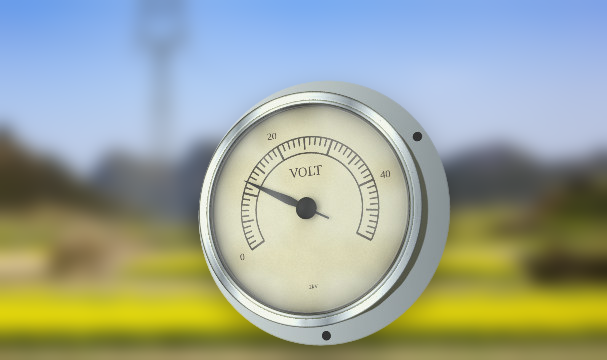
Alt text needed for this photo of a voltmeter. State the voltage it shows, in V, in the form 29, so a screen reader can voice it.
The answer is 12
